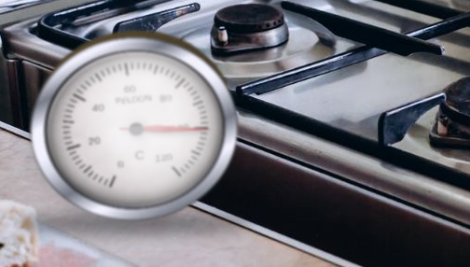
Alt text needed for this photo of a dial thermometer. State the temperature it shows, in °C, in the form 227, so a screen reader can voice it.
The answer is 100
